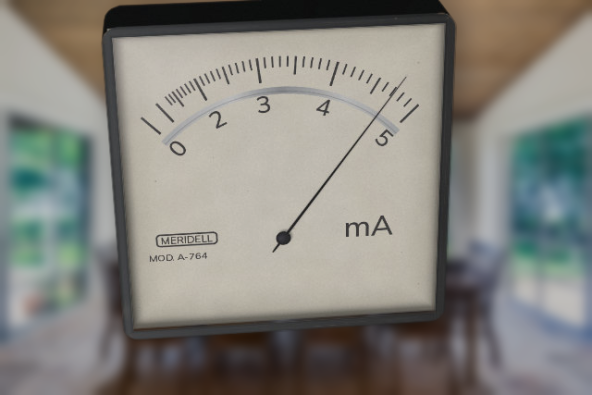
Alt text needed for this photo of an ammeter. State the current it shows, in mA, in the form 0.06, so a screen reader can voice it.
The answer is 4.7
